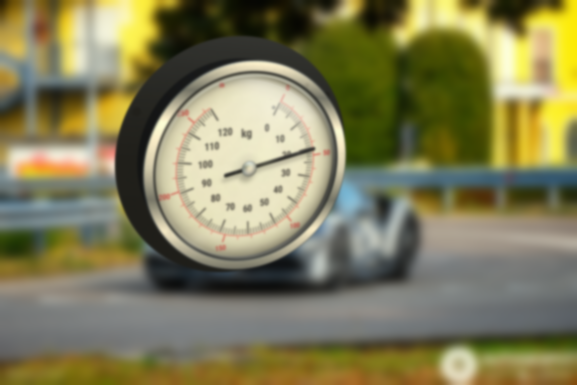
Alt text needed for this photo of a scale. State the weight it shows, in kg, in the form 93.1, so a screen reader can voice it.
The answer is 20
